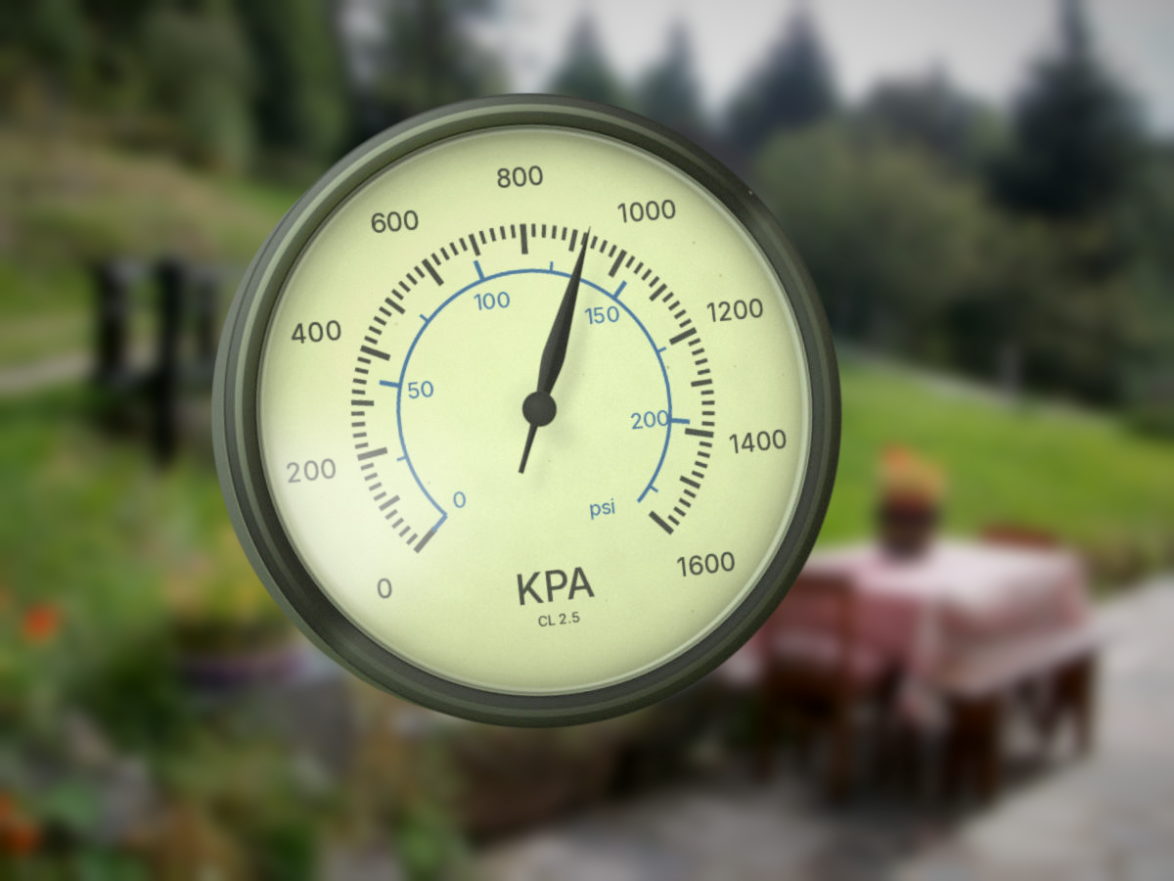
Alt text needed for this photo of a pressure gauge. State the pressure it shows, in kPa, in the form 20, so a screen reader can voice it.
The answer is 920
